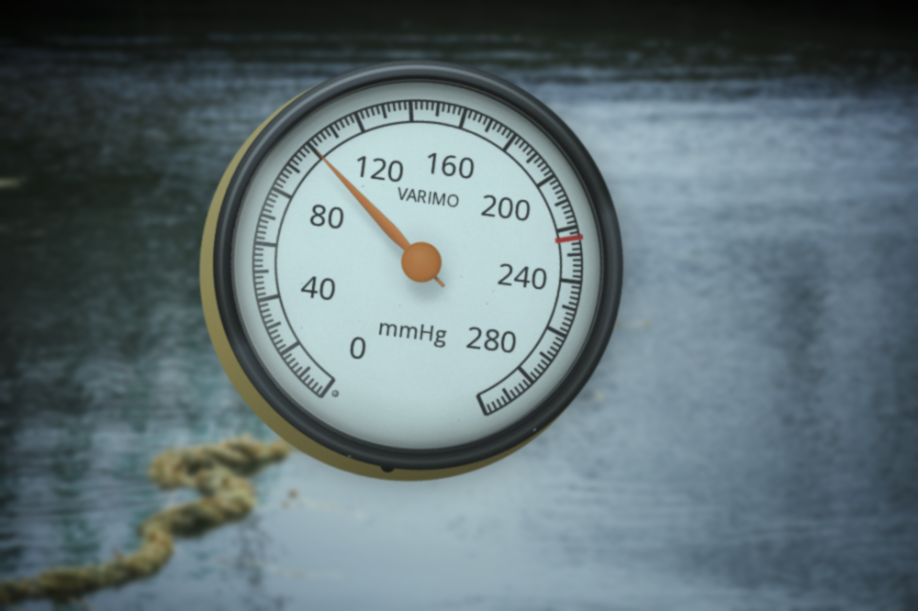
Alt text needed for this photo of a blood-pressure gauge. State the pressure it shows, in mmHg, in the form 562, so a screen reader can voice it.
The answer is 100
